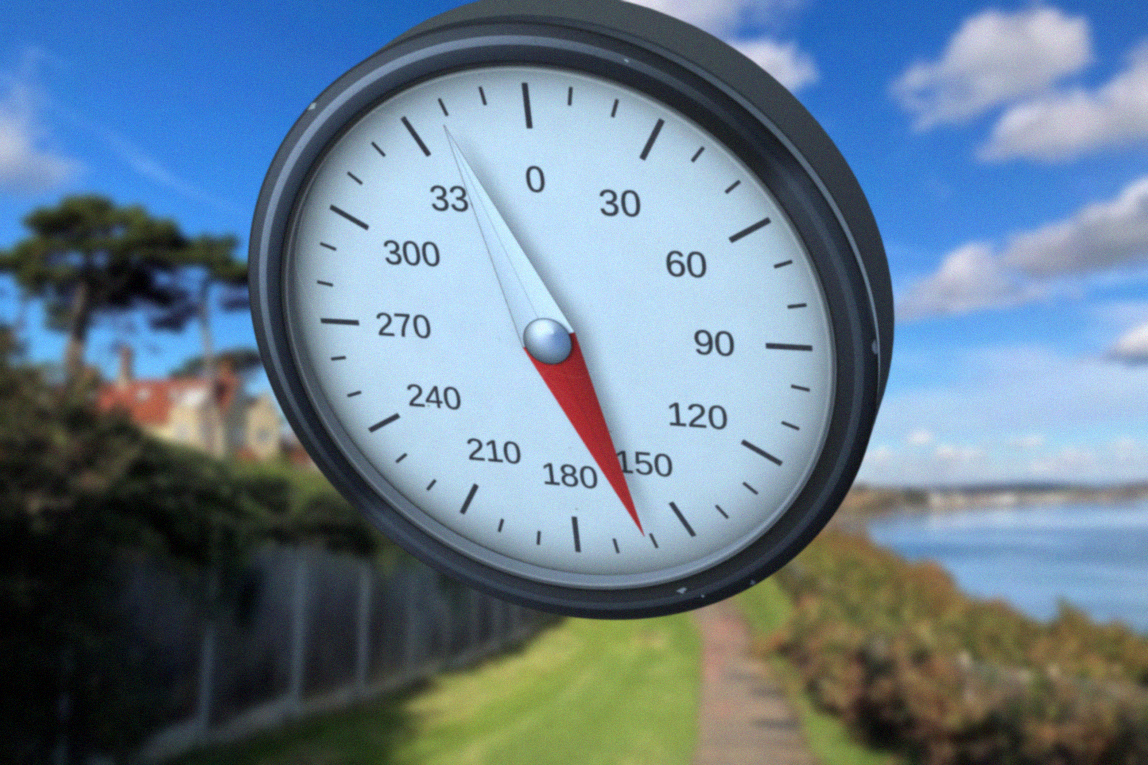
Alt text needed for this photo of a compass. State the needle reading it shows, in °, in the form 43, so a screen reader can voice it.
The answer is 160
